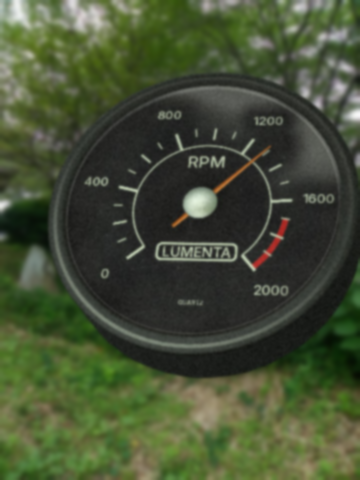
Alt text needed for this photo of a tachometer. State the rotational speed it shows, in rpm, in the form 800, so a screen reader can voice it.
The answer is 1300
